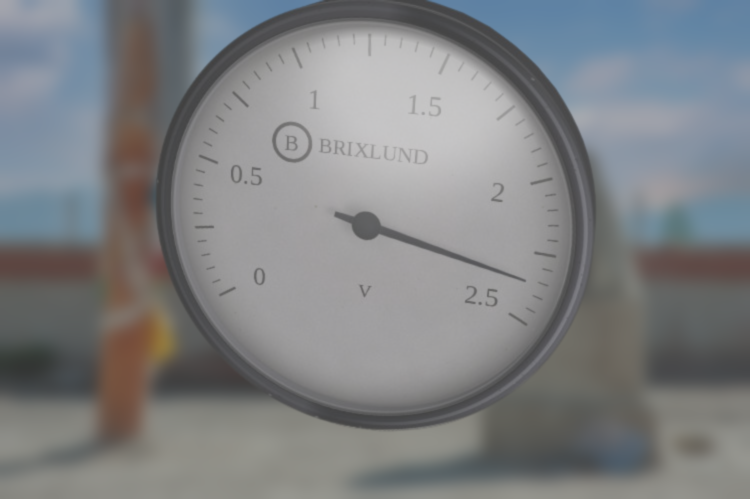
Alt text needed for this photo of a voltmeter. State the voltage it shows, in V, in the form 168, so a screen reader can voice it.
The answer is 2.35
